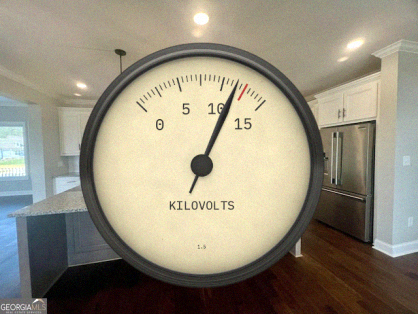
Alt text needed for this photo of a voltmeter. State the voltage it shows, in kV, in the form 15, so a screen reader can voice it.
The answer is 11.5
